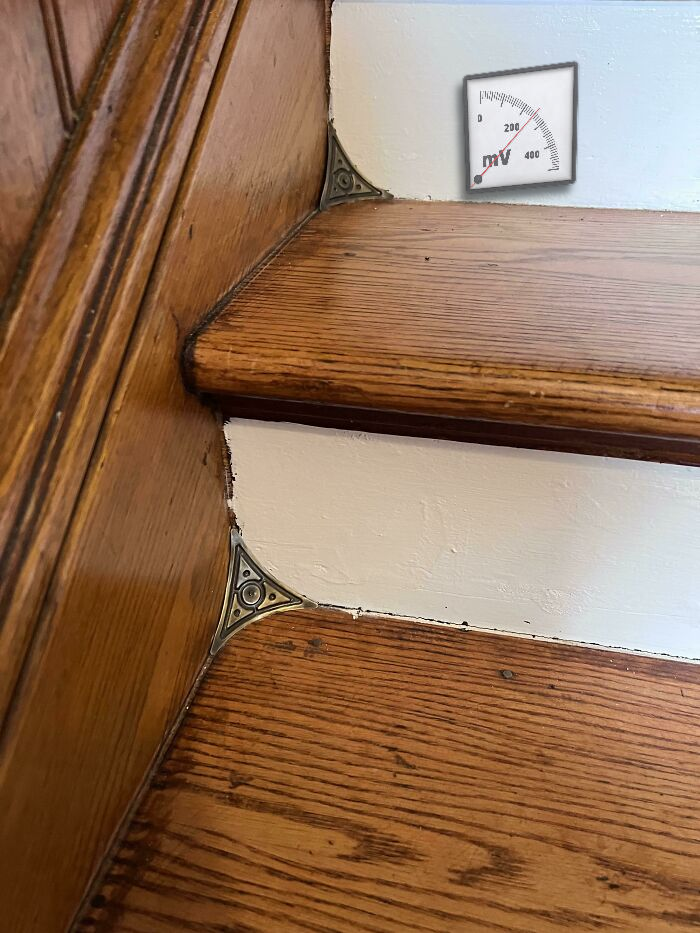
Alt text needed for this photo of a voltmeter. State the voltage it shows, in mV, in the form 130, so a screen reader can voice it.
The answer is 250
